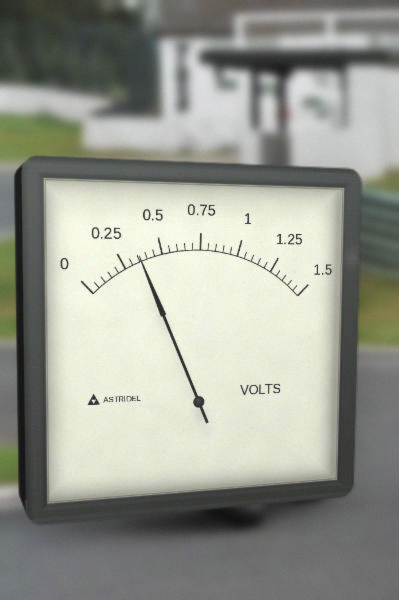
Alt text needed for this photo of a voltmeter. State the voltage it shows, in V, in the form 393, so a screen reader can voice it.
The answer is 0.35
